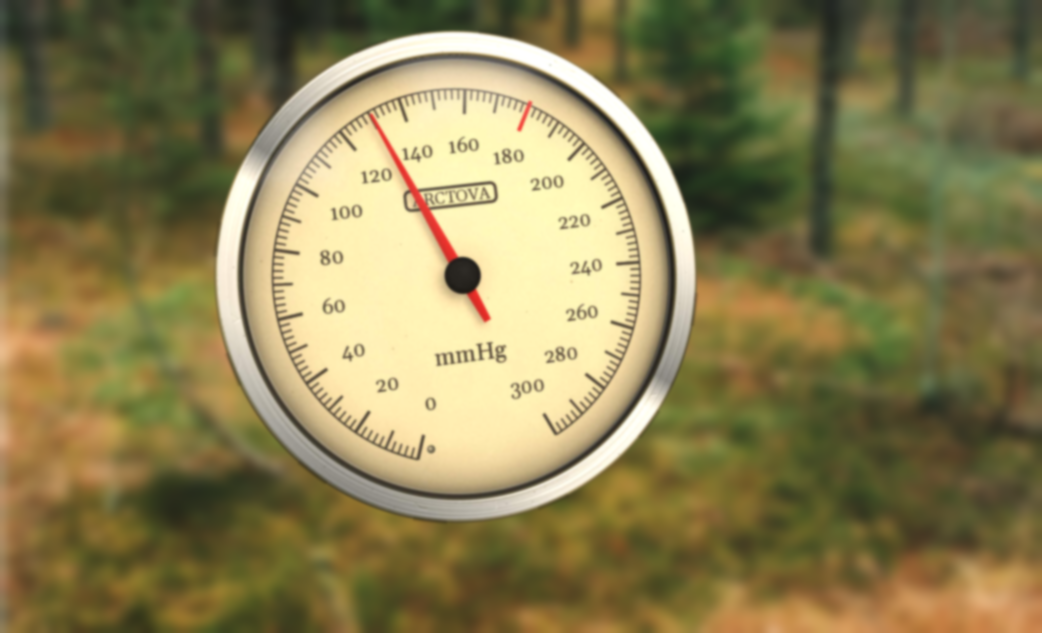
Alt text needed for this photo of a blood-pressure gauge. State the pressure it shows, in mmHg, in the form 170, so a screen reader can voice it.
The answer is 130
